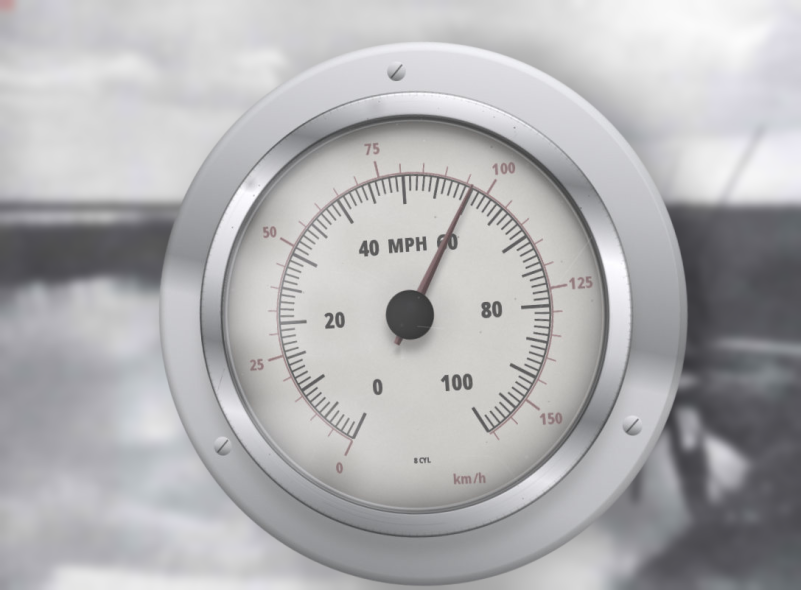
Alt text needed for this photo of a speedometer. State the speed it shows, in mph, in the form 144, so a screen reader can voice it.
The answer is 60
